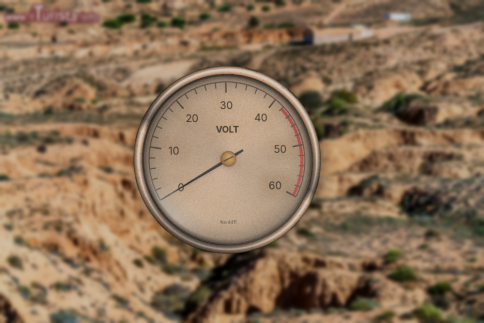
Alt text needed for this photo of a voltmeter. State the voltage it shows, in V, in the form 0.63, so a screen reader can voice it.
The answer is 0
